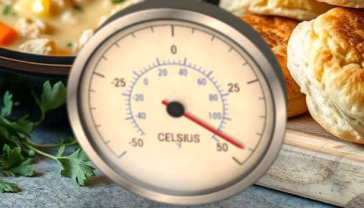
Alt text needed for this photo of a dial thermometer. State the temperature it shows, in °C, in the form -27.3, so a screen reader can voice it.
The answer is 45
